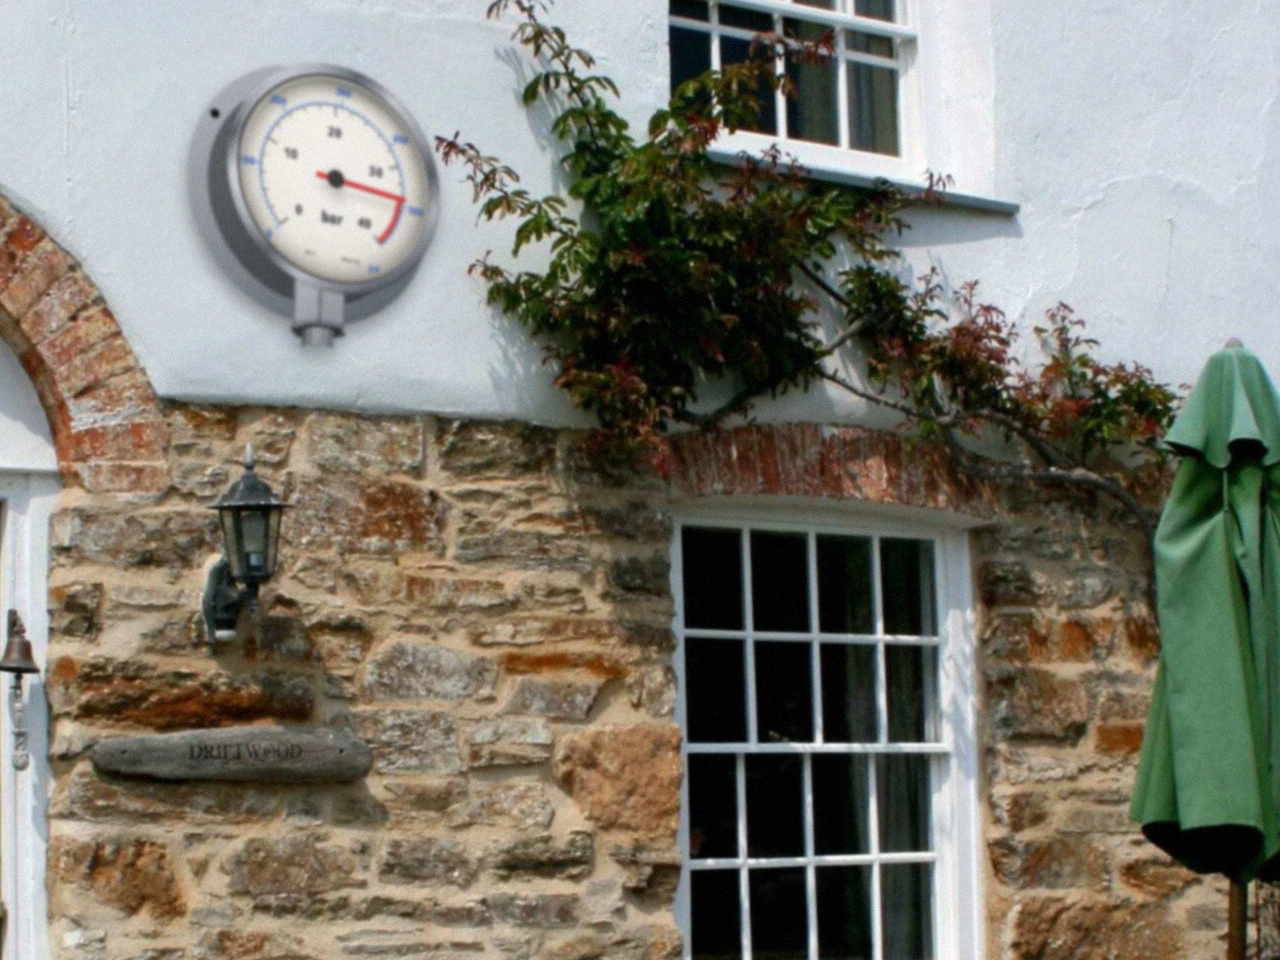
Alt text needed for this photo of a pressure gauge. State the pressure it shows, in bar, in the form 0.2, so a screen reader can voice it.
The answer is 34
